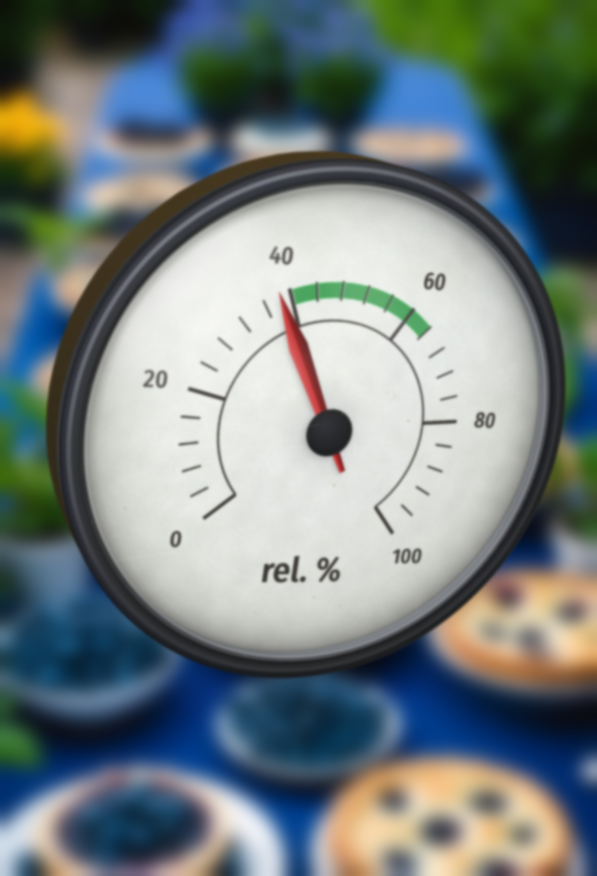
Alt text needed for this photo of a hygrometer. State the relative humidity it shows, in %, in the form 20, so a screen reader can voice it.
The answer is 38
